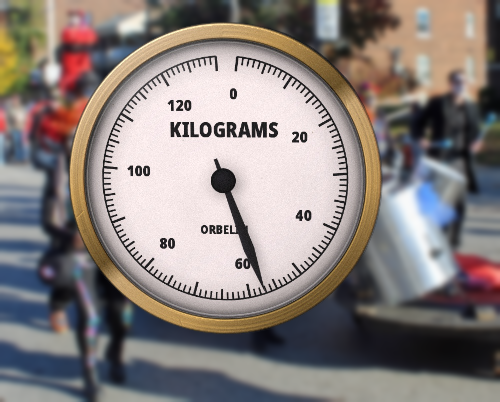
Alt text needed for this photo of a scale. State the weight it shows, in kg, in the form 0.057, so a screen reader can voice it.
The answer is 57
